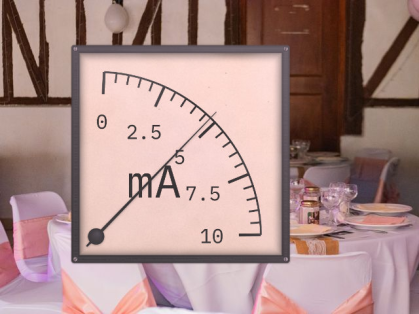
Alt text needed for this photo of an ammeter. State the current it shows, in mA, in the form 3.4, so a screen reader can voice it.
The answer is 4.75
